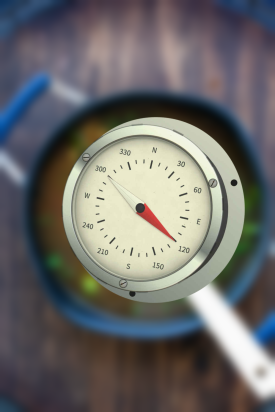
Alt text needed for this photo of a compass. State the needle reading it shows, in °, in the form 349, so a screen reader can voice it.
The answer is 120
